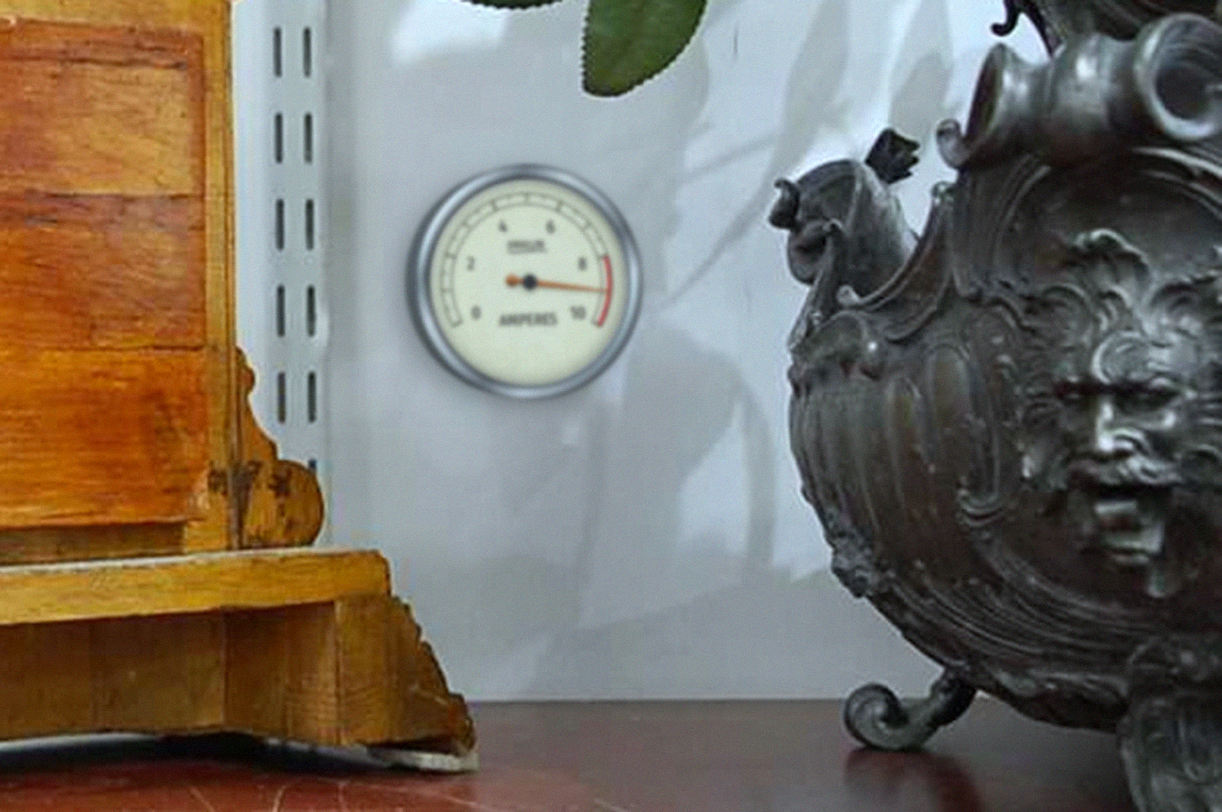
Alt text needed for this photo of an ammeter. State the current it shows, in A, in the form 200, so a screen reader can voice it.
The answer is 9
